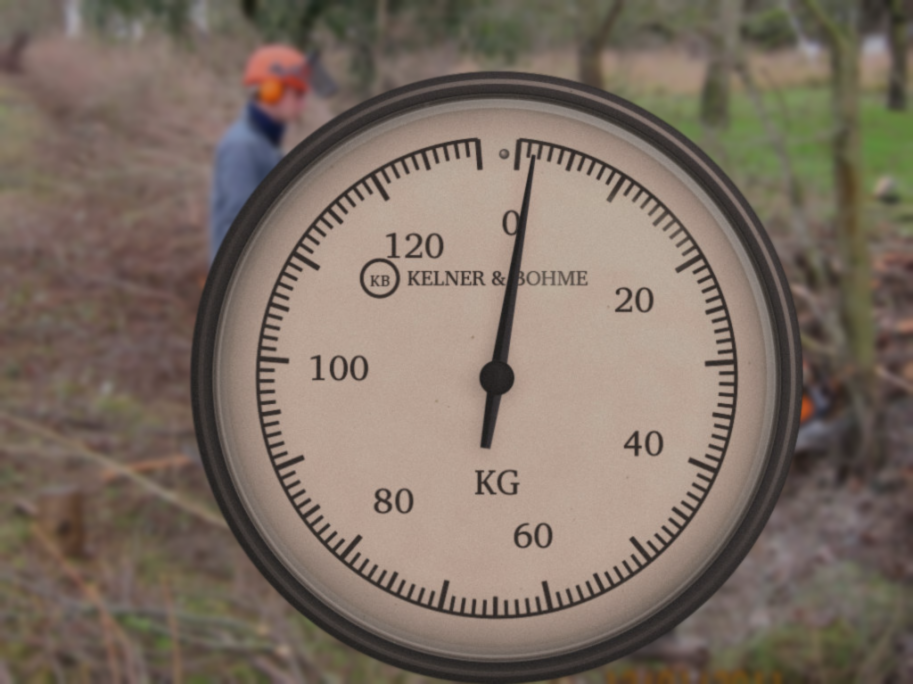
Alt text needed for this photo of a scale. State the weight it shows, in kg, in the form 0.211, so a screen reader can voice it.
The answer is 1.5
